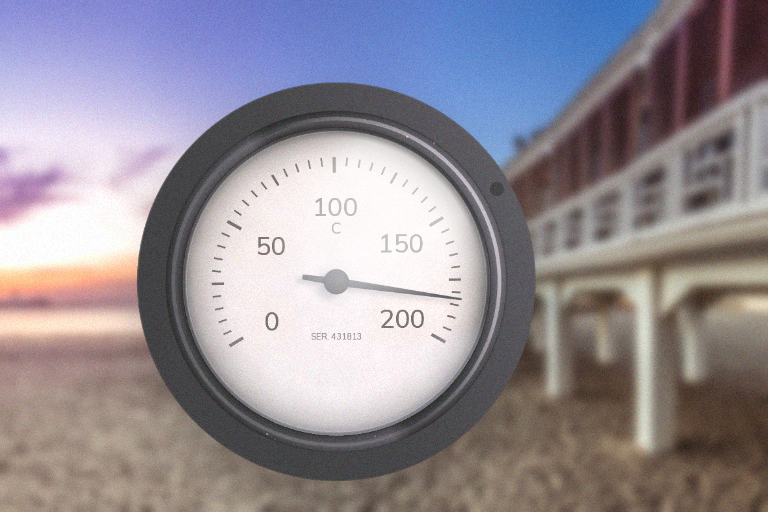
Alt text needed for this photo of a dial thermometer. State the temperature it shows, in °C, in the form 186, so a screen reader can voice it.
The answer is 182.5
